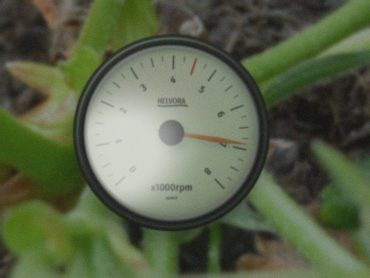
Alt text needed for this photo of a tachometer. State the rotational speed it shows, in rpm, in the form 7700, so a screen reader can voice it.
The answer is 6875
